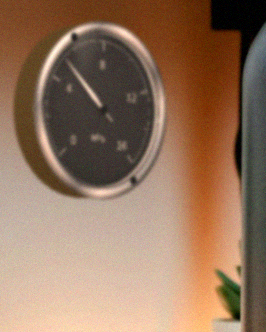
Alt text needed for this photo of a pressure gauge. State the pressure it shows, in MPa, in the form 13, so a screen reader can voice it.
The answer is 5
